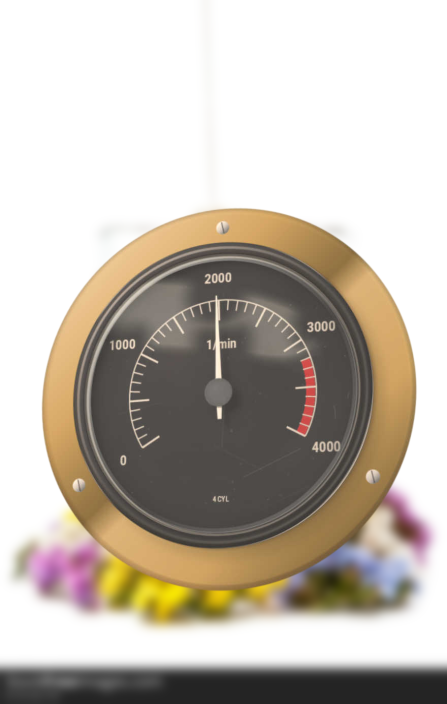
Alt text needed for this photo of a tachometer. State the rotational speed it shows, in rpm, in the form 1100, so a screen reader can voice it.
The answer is 2000
